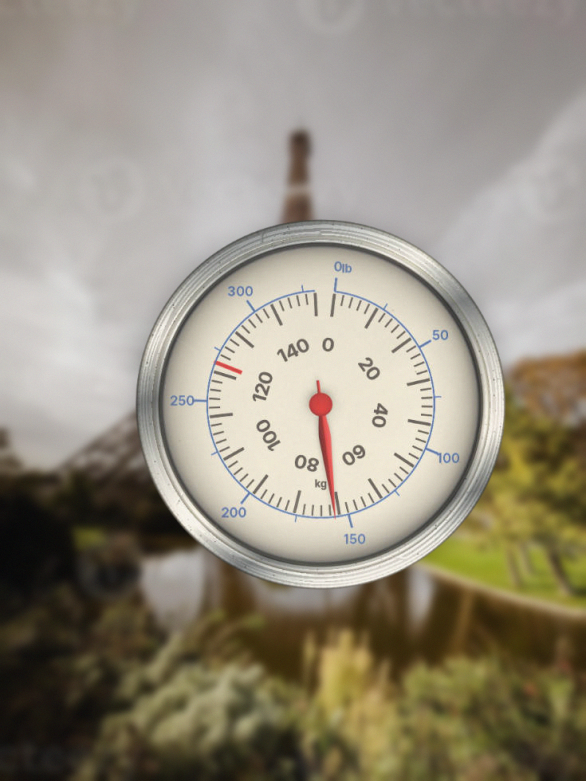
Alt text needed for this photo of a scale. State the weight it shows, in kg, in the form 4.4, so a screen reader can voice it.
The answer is 71
